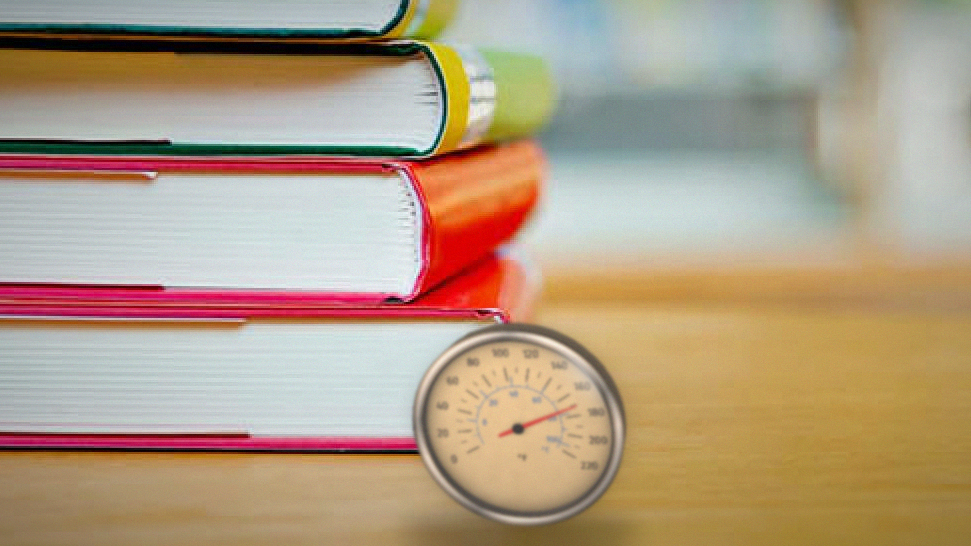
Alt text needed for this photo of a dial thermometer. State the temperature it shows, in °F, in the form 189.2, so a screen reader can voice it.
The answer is 170
